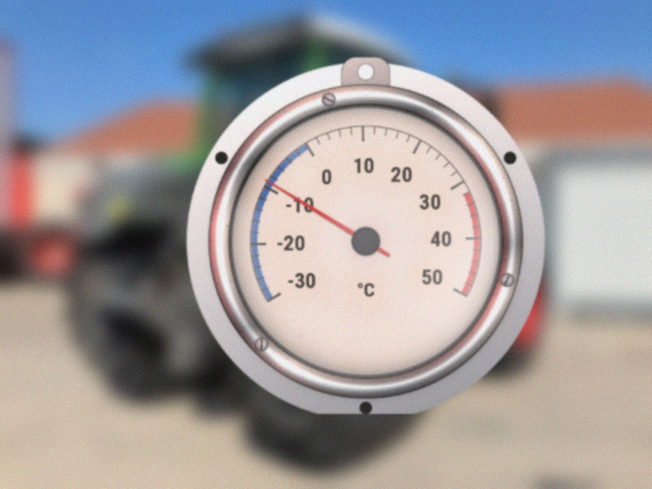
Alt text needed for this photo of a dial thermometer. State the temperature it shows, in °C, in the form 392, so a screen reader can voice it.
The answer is -9
